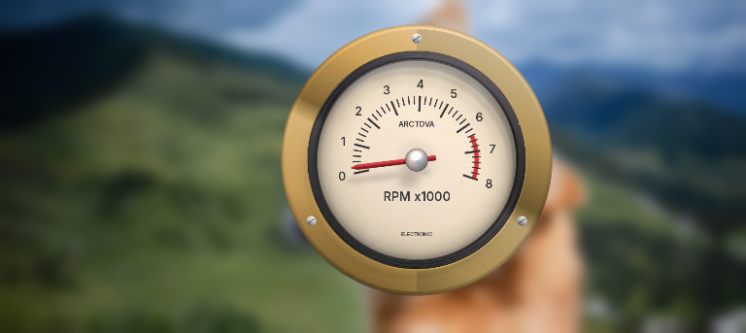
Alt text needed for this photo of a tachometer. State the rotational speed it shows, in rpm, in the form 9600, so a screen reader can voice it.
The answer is 200
